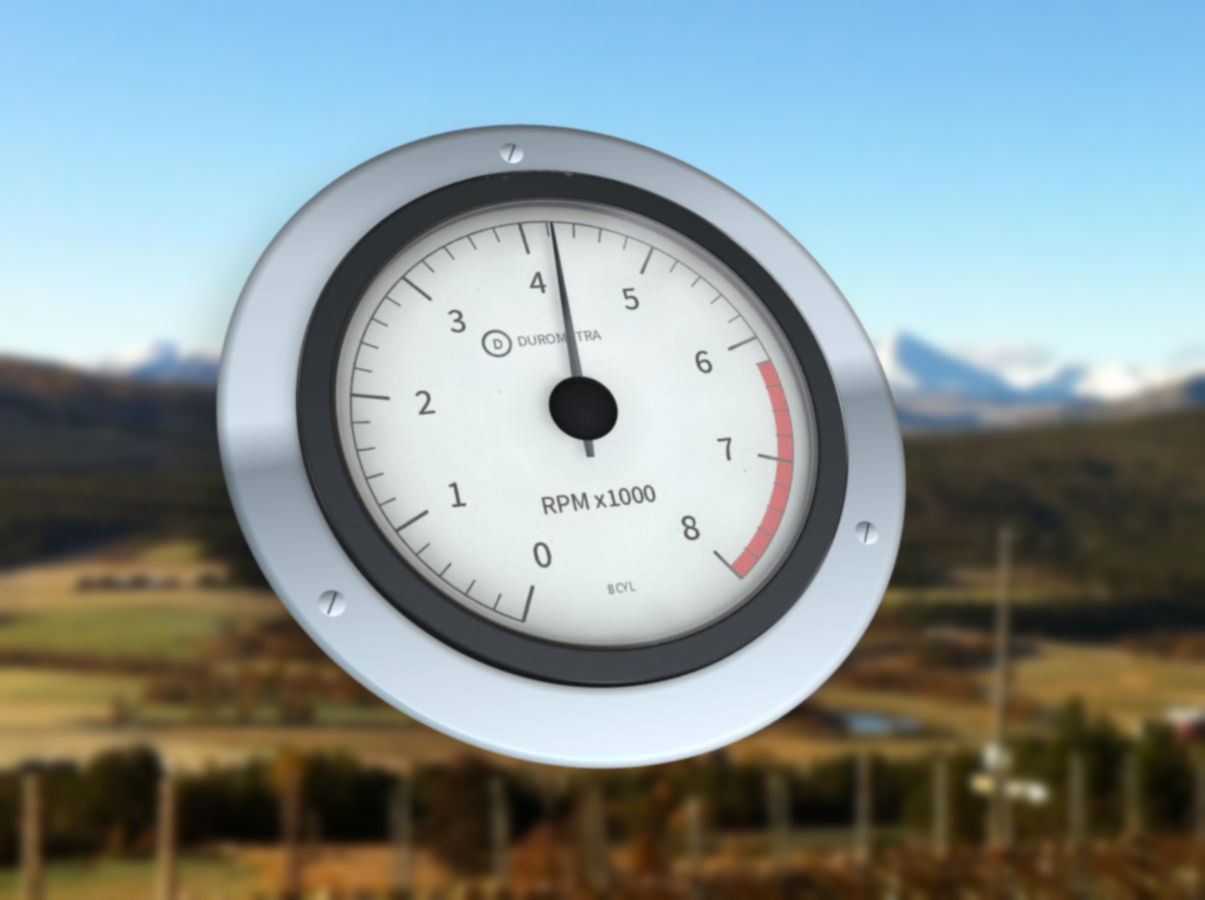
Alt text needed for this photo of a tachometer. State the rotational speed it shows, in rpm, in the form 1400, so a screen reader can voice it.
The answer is 4200
